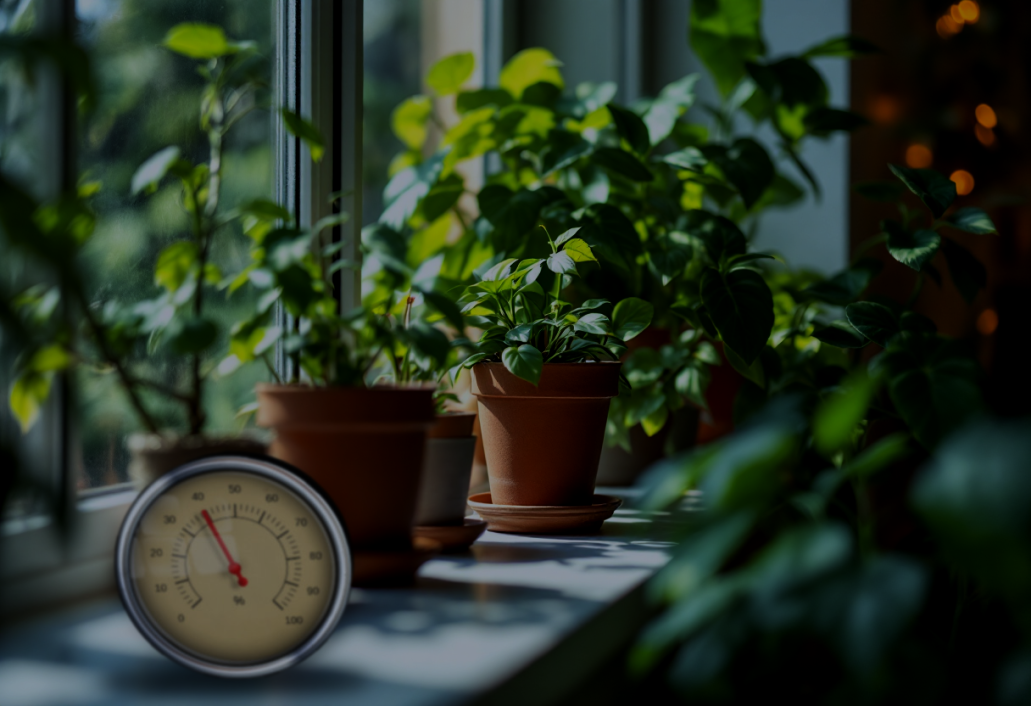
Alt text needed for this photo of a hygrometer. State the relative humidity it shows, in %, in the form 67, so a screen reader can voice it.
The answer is 40
